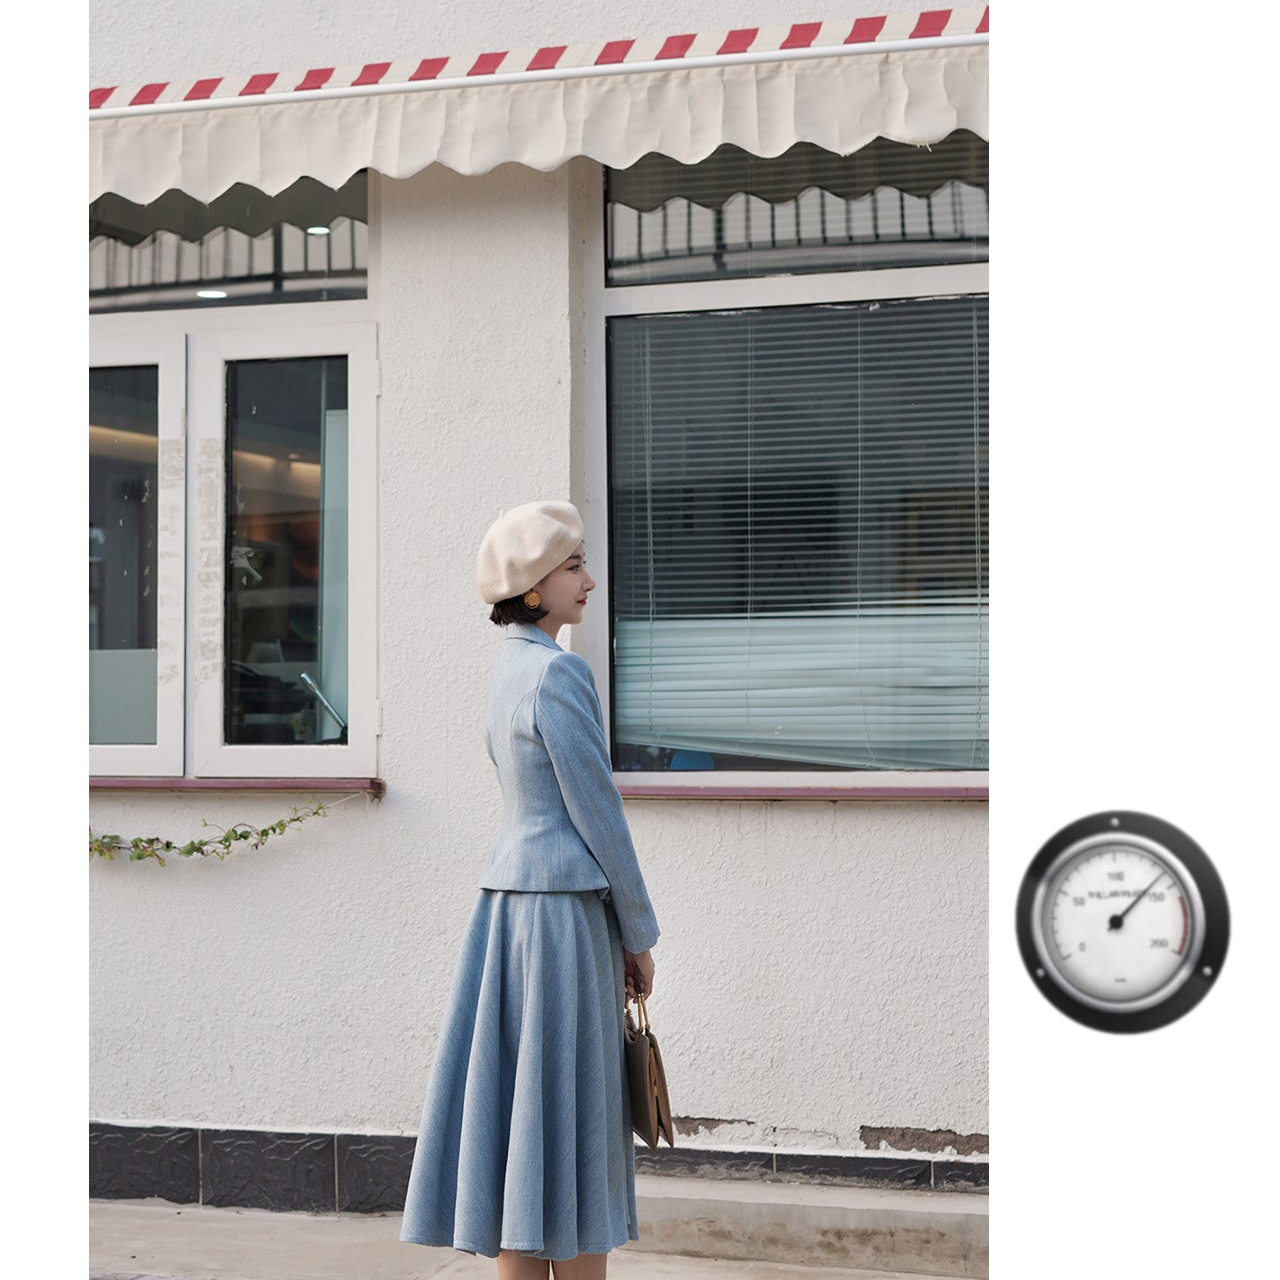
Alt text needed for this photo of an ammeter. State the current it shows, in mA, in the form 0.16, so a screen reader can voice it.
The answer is 140
